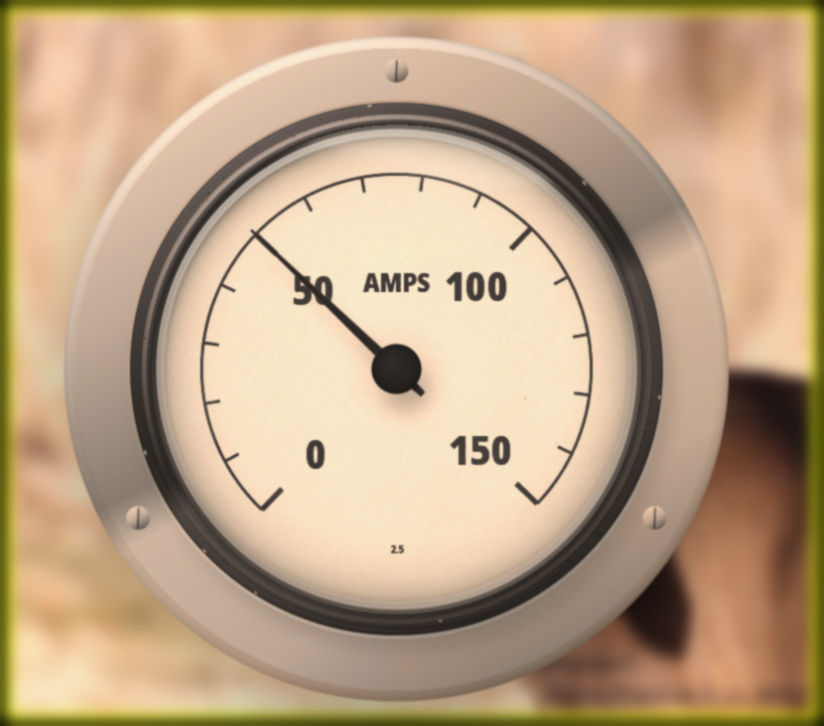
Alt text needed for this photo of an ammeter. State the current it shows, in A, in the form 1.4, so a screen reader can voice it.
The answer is 50
